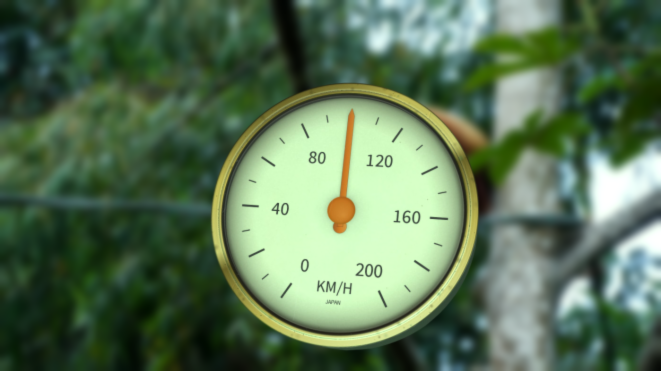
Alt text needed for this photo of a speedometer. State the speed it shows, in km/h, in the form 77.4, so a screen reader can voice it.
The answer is 100
